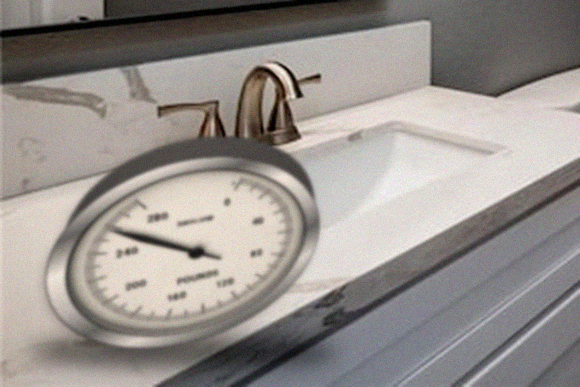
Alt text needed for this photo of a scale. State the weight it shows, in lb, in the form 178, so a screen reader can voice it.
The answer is 260
